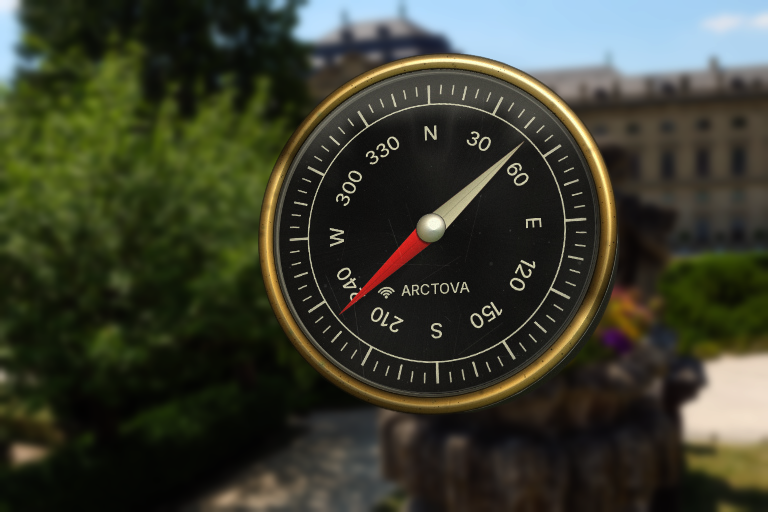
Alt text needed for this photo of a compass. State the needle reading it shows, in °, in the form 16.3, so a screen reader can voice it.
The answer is 230
